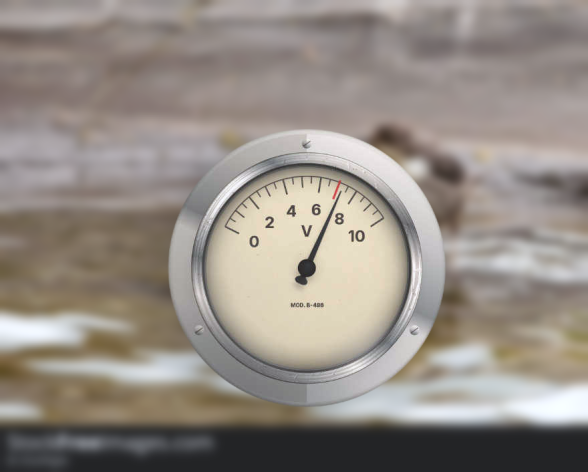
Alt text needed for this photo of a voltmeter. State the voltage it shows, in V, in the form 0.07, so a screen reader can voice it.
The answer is 7.25
